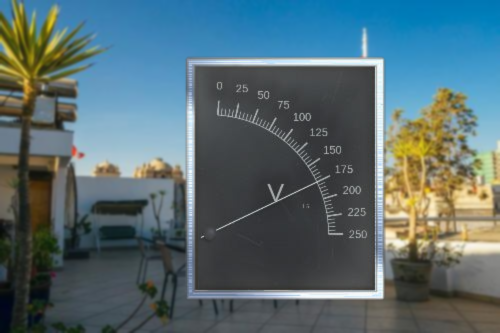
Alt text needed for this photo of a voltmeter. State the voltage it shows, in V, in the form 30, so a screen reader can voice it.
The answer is 175
